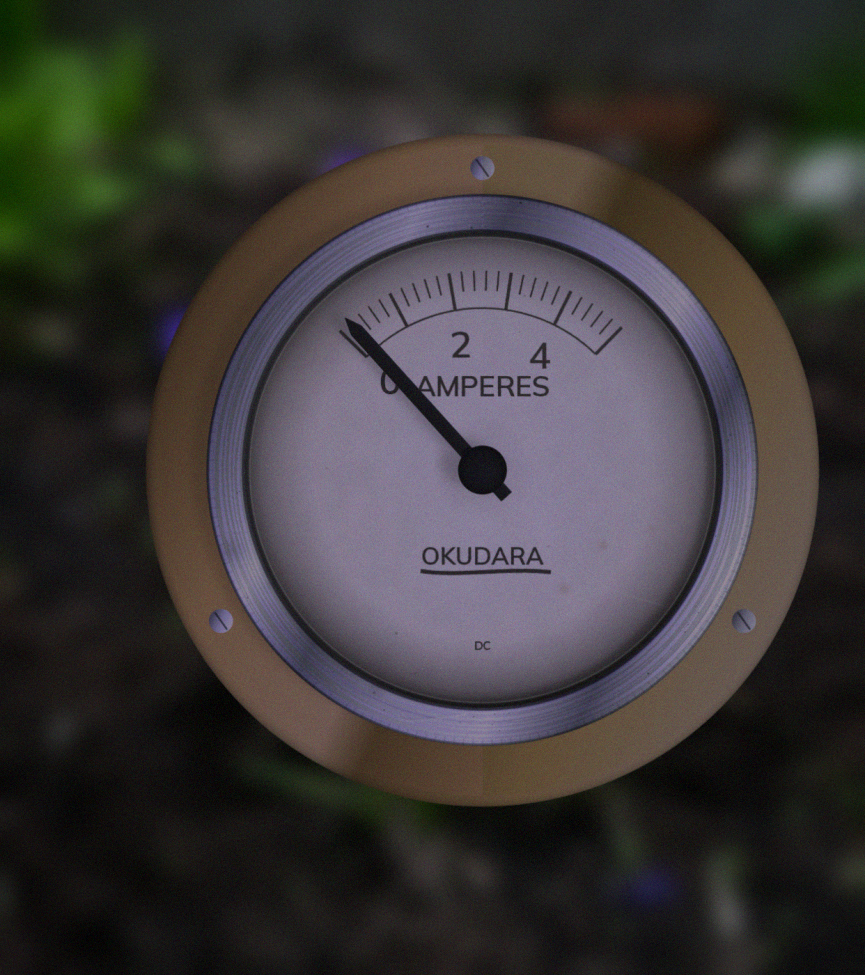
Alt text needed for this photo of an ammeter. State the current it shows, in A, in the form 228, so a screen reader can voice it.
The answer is 0.2
